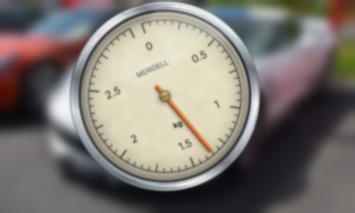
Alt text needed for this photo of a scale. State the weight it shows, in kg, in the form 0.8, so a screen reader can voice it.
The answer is 1.35
